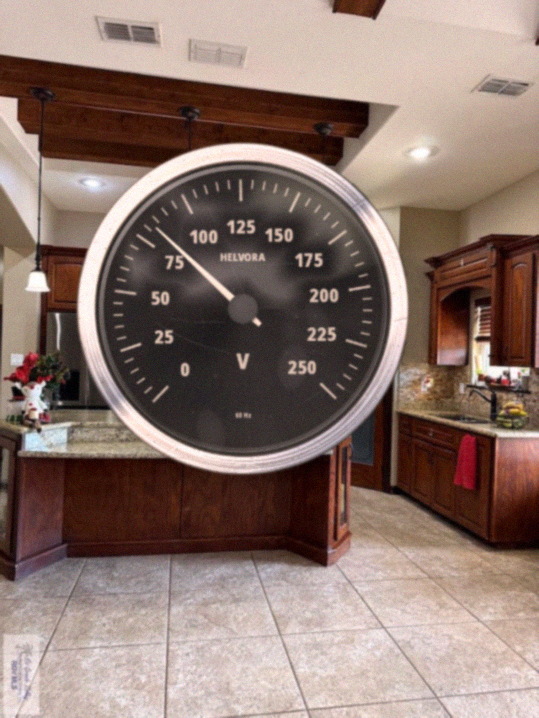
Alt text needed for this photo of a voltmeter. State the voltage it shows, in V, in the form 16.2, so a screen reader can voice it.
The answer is 82.5
